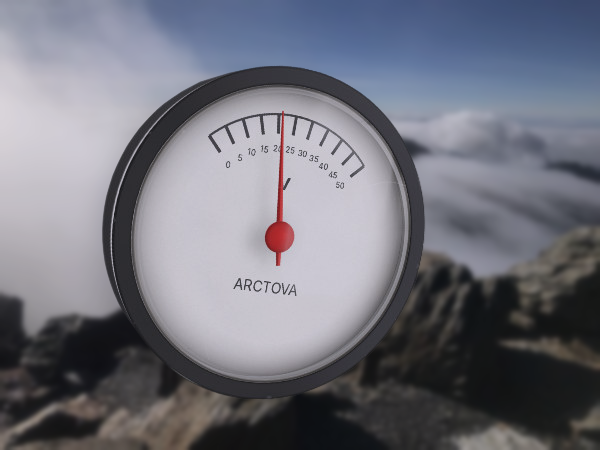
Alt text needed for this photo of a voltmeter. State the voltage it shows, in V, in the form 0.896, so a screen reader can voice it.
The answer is 20
